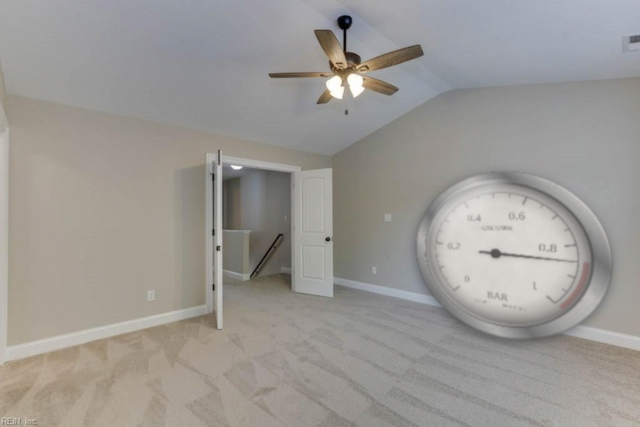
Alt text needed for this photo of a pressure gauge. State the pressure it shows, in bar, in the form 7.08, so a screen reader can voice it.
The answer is 0.85
